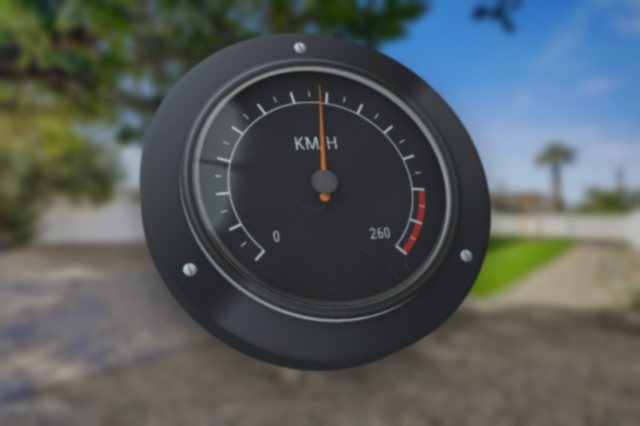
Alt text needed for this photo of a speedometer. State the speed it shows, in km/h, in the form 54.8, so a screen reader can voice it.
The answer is 135
